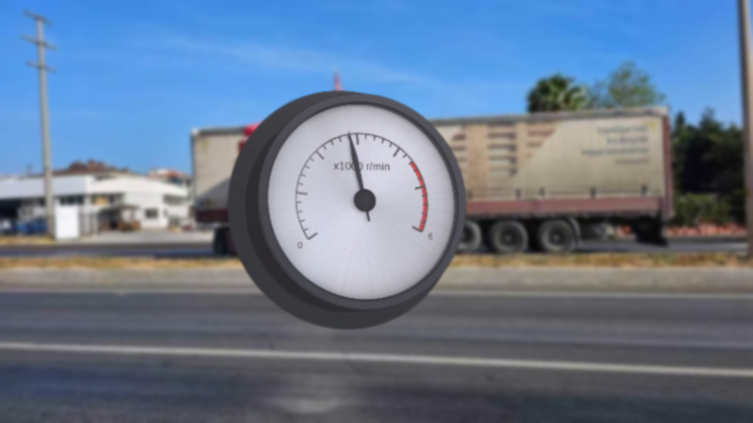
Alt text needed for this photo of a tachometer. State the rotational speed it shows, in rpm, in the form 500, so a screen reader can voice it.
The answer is 2800
